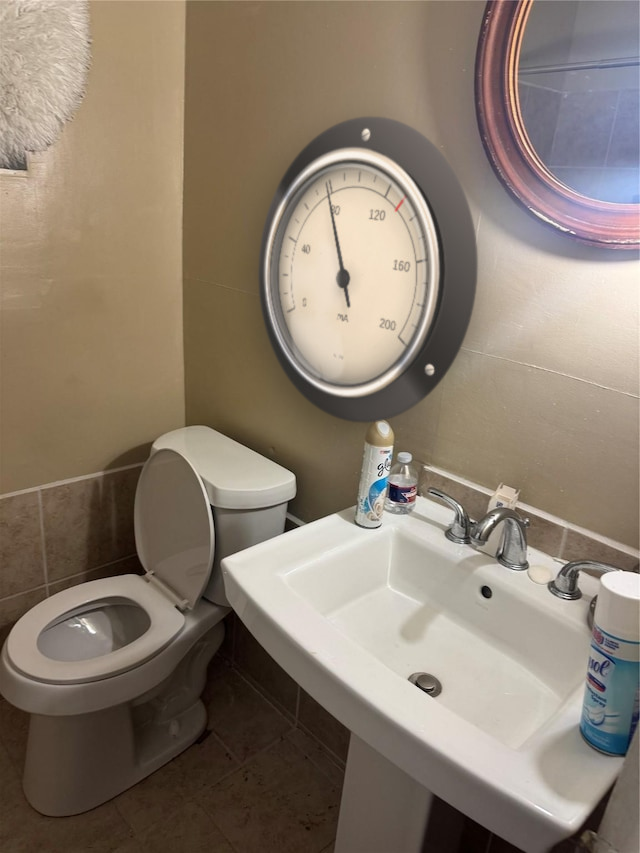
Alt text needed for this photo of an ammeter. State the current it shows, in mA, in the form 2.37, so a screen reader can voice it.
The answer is 80
